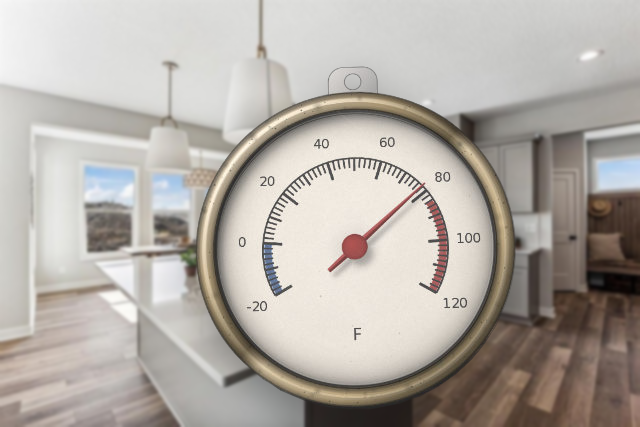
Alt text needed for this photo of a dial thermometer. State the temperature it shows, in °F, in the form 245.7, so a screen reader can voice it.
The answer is 78
